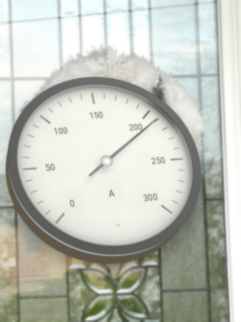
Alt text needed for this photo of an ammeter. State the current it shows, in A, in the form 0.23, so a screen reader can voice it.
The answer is 210
